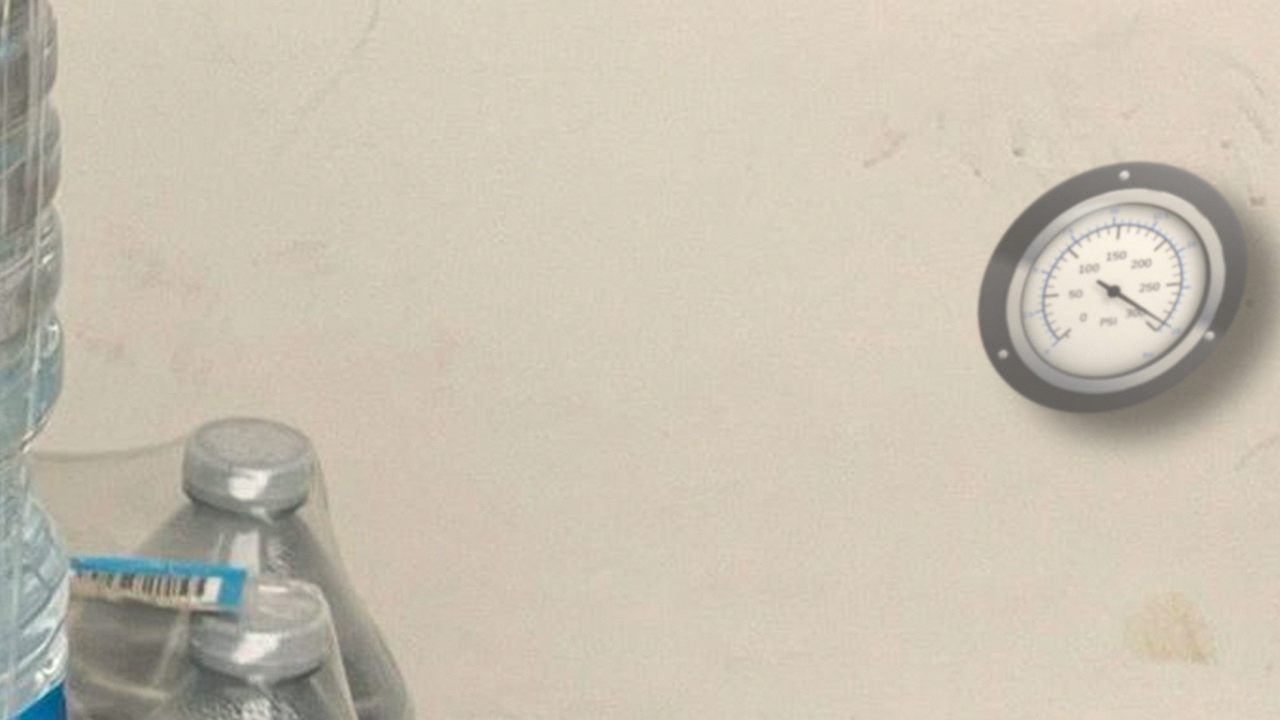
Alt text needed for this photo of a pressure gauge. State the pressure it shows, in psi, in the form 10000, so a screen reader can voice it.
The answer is 290
